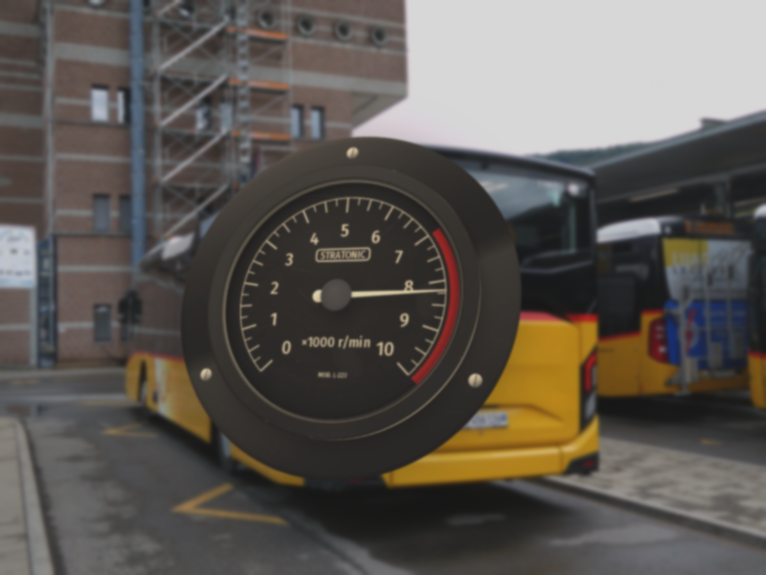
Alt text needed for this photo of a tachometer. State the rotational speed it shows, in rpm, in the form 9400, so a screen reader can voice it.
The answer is 8250
